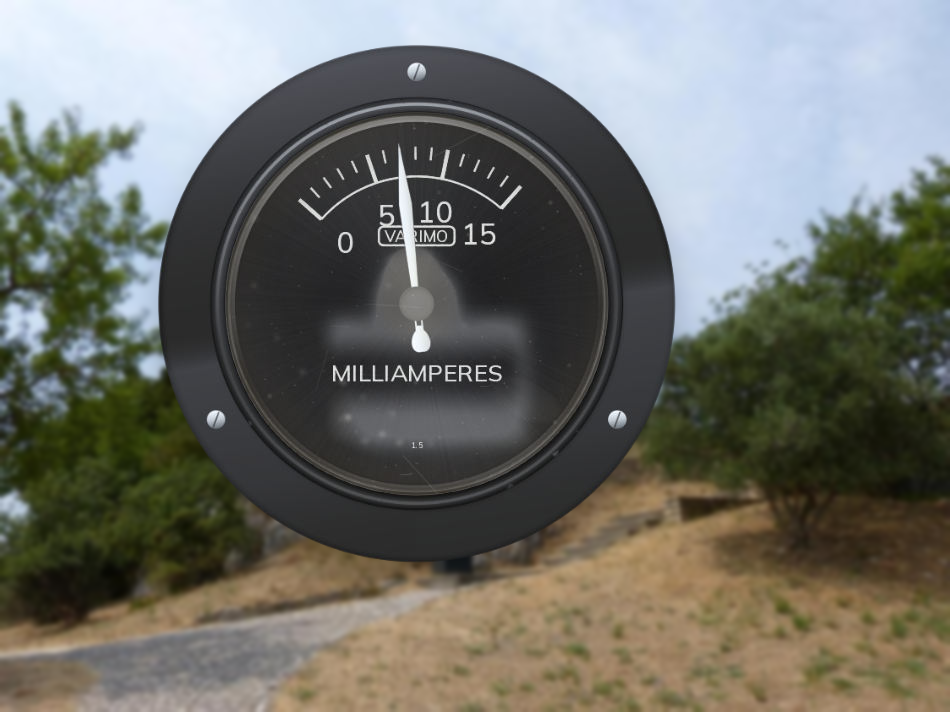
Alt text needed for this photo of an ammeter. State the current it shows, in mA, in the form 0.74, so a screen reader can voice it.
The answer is 7
